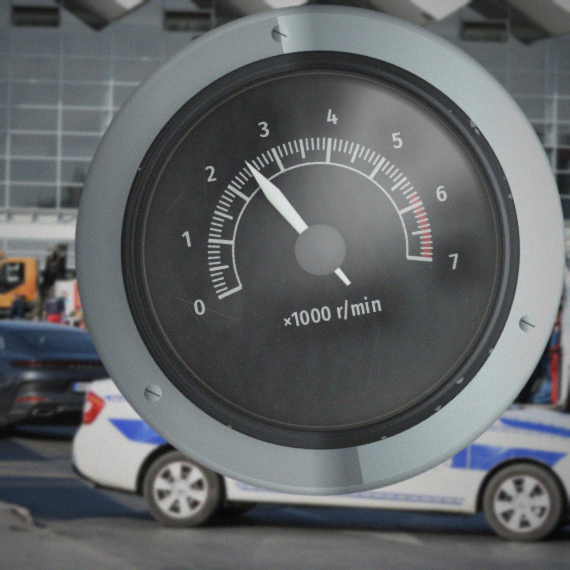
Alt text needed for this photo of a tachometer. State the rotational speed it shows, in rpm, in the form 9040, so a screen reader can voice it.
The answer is 2500
